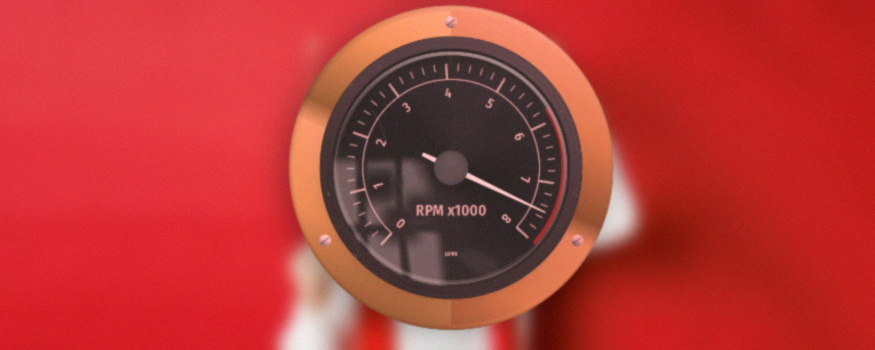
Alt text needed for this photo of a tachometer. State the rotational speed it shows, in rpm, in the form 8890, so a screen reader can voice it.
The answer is 7500
